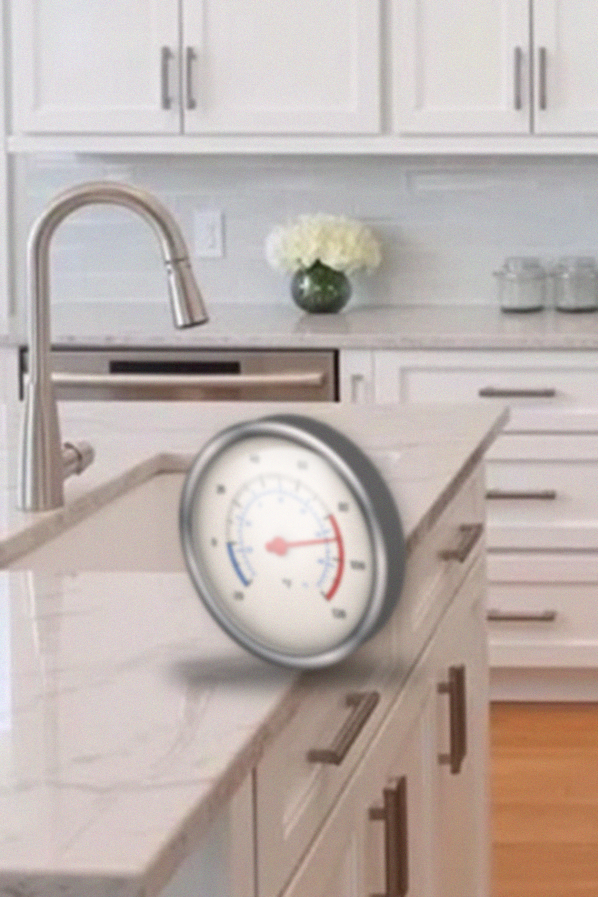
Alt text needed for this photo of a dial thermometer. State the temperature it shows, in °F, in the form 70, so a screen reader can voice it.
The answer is 90
